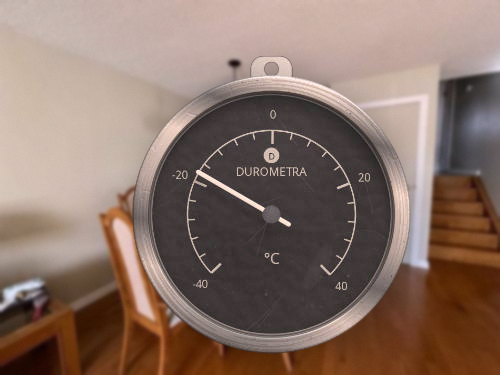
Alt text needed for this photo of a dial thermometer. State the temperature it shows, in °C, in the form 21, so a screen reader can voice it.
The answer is -18
